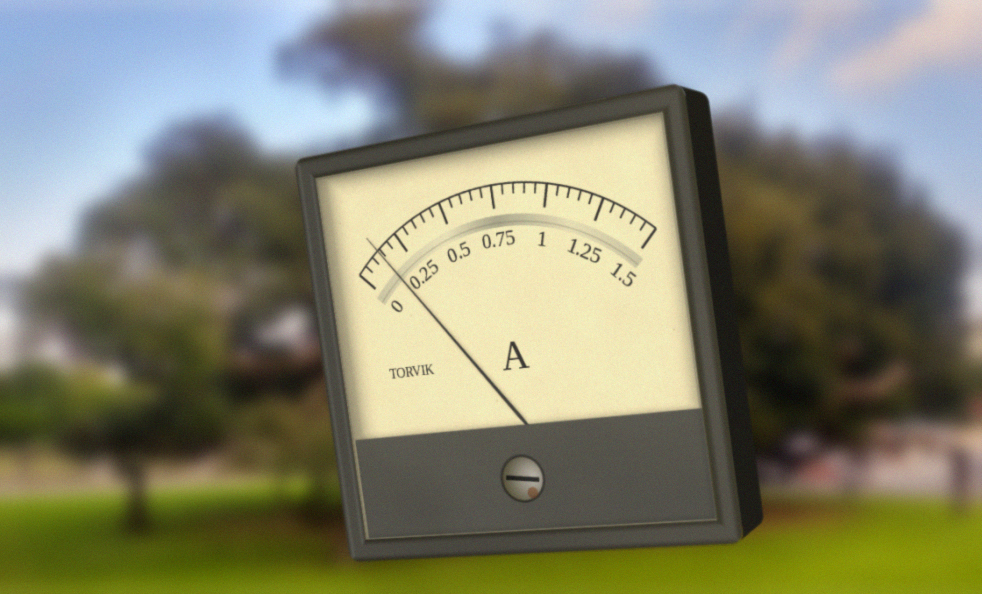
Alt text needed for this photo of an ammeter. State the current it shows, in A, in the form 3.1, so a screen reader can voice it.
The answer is 0.15
